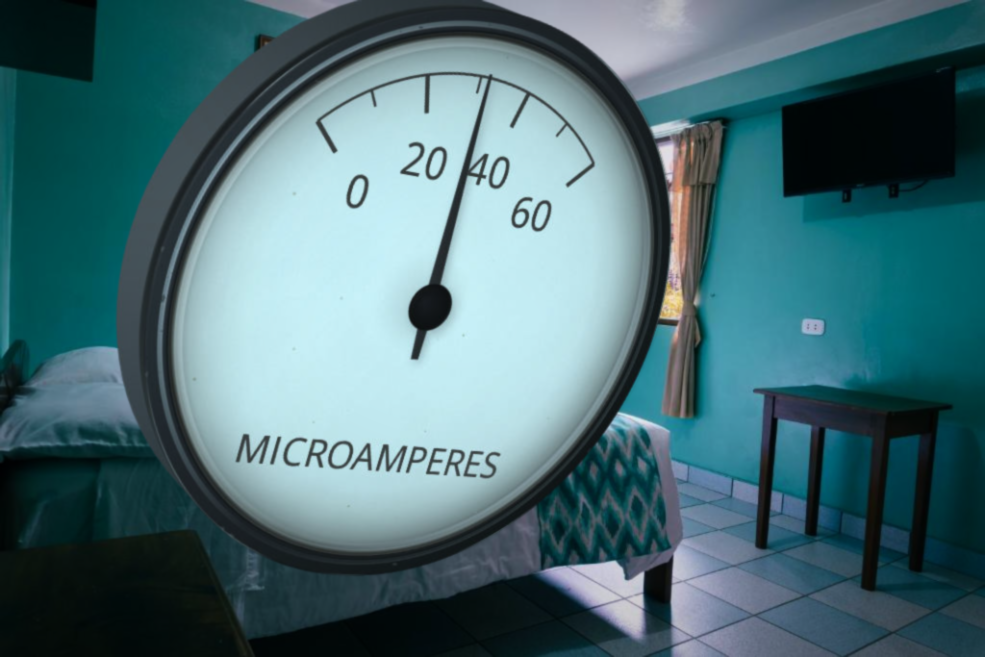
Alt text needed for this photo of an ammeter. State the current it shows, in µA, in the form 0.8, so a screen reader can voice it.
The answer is 30
